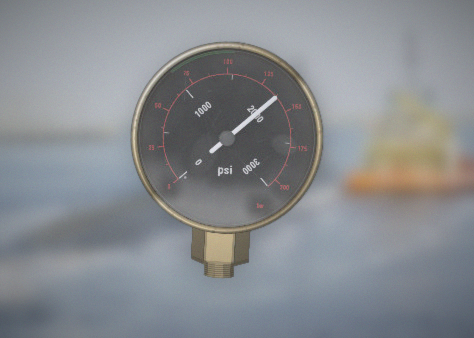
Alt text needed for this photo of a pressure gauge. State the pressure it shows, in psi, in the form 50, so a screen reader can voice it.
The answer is 2000
